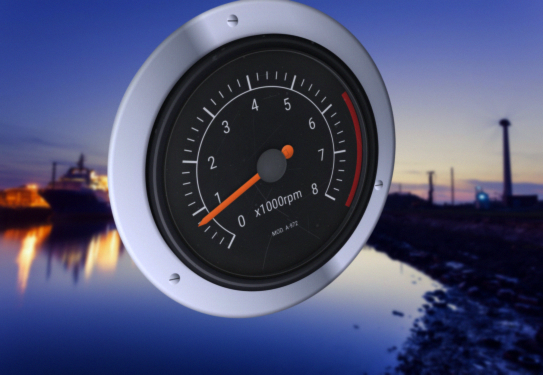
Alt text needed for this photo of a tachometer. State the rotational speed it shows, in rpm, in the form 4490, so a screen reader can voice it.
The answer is 800
